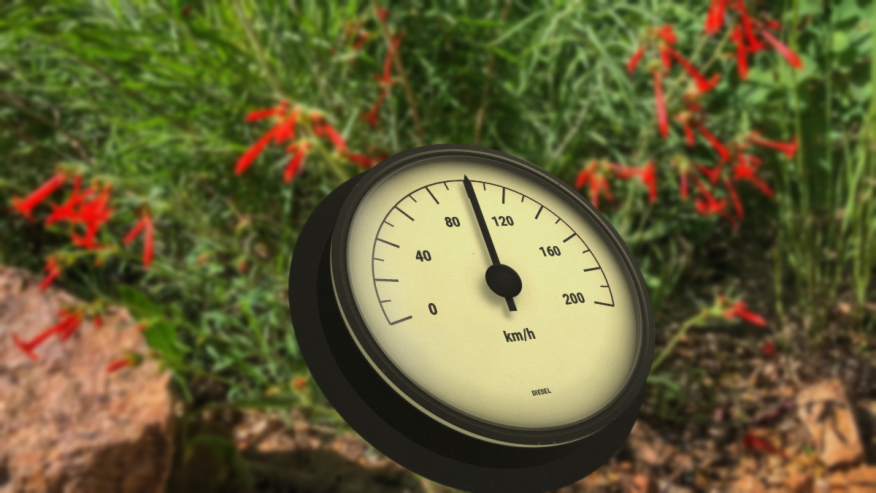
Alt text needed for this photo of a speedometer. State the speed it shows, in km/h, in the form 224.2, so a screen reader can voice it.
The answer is 100
